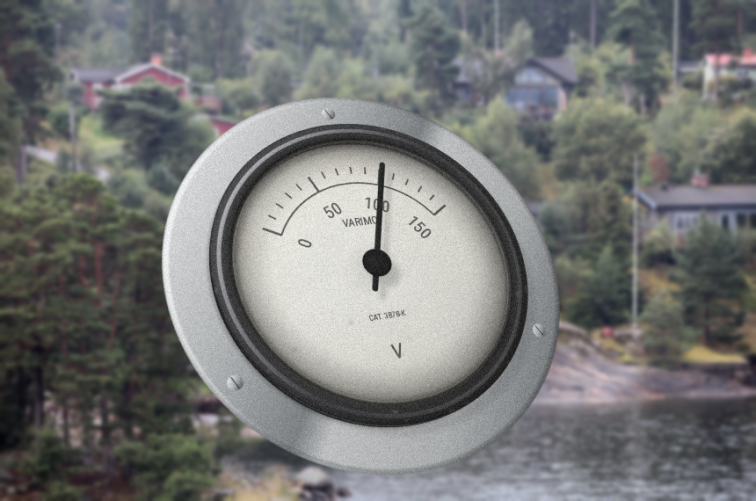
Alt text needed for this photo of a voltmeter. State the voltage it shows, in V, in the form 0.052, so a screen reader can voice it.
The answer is 100
